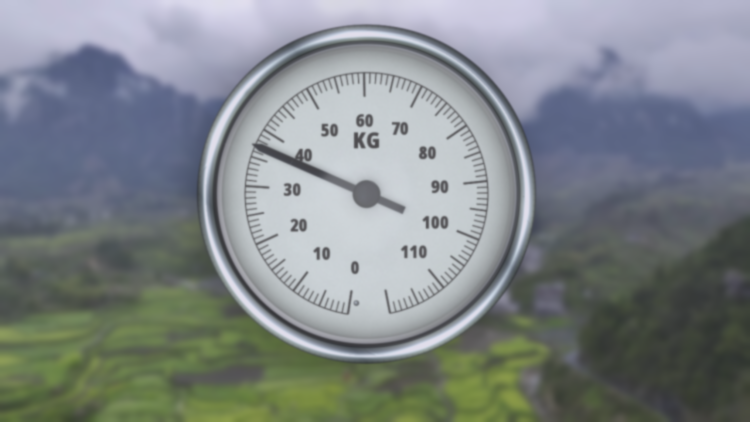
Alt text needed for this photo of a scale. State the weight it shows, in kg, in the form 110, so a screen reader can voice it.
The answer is 37
